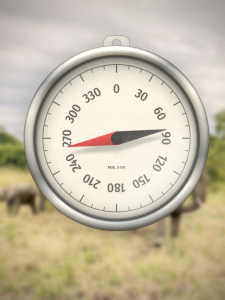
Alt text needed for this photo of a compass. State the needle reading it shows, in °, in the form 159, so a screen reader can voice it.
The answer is 260
